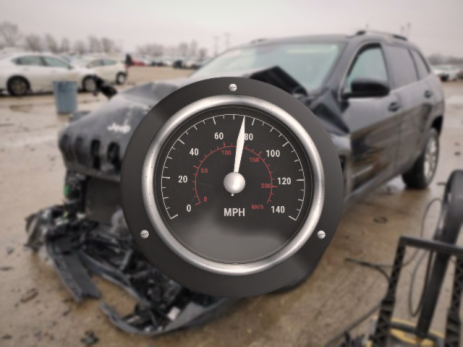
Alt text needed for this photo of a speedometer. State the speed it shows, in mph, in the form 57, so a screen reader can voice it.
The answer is 75
